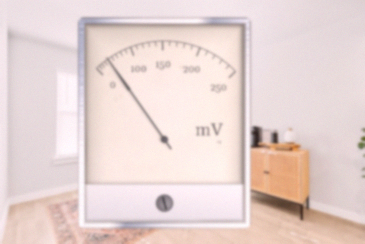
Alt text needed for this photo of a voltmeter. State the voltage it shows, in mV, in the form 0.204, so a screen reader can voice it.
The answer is 50
